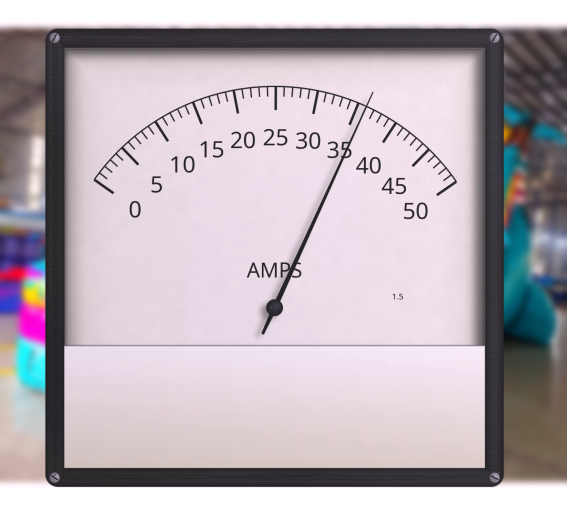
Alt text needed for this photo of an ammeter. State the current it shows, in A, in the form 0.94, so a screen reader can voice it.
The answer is 36
